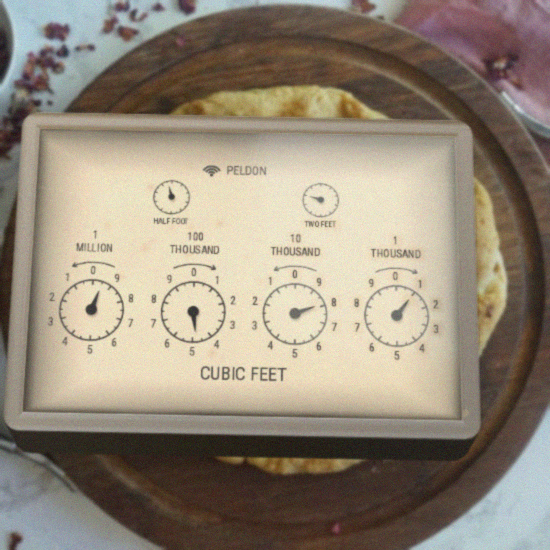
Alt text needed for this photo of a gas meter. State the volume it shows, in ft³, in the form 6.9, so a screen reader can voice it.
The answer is 948100
